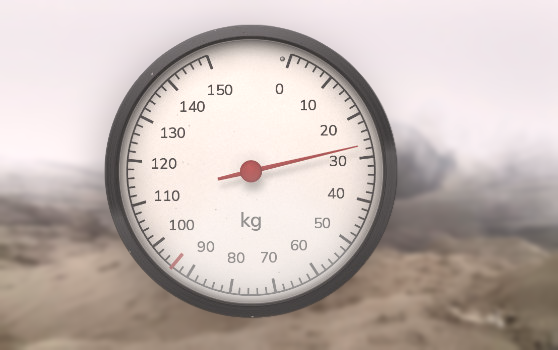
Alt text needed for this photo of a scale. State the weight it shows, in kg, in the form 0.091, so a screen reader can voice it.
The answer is 27
